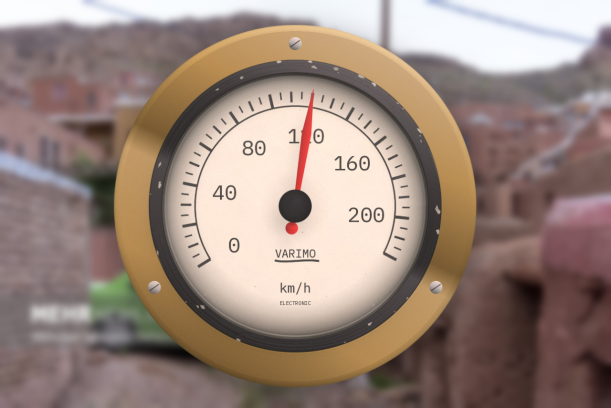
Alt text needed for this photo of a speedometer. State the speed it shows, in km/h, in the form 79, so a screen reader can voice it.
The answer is 120
